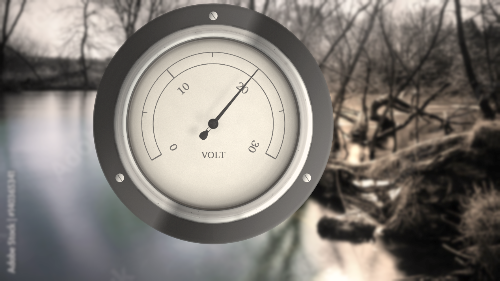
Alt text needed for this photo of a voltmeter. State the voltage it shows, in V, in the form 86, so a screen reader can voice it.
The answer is 20
